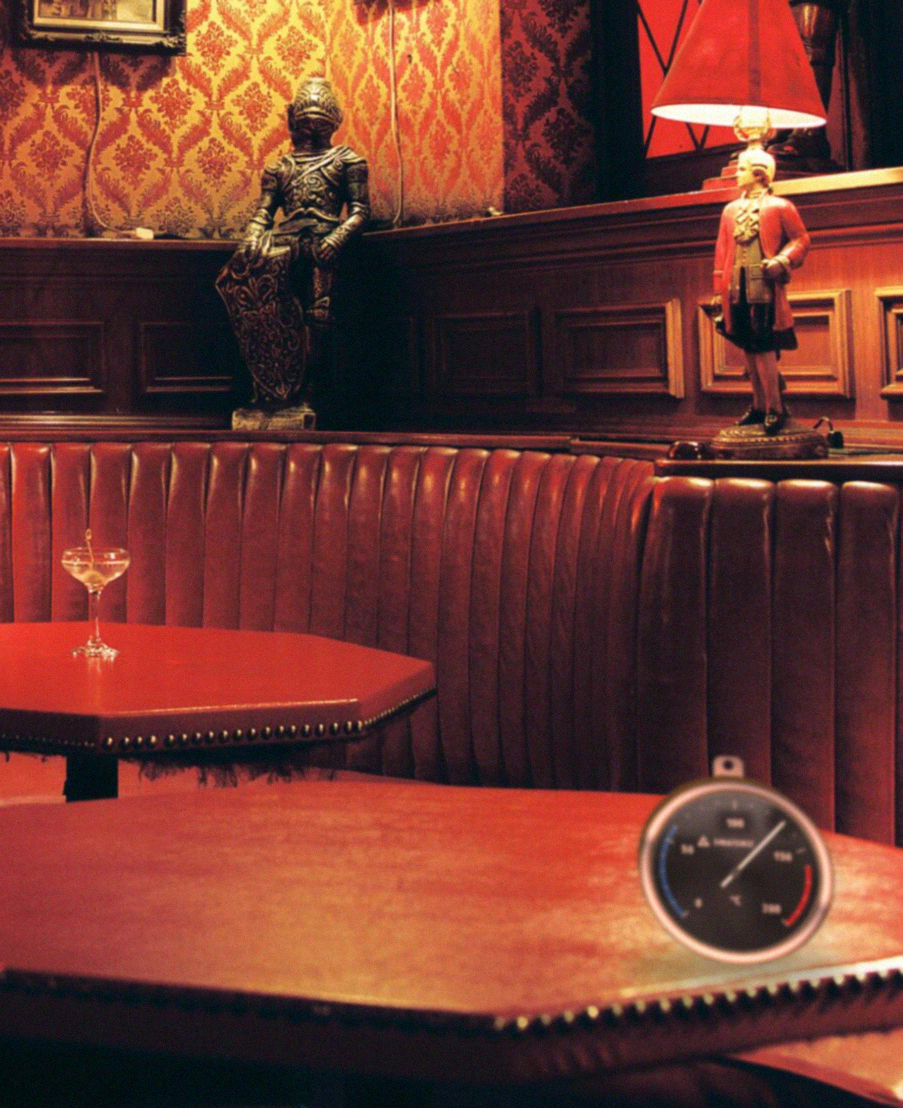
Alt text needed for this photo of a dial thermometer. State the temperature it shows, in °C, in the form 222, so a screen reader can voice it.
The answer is 130
